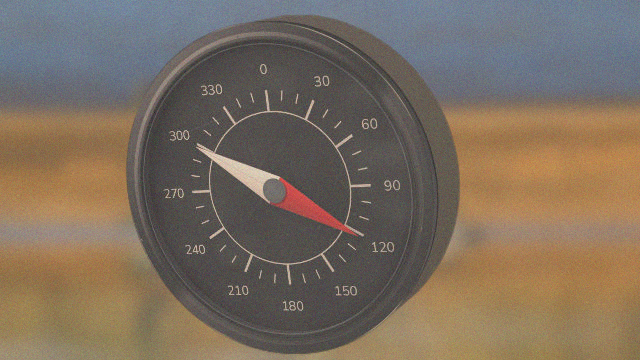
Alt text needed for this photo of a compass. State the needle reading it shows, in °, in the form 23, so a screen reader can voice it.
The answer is 120
